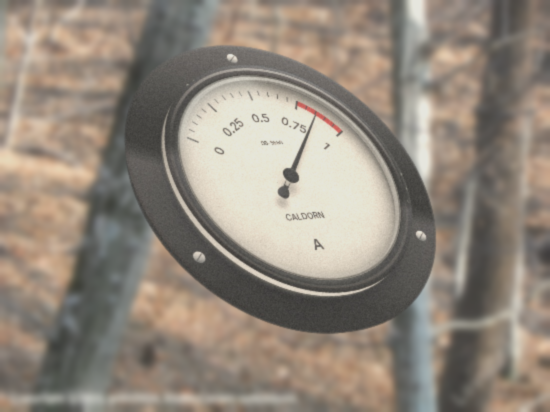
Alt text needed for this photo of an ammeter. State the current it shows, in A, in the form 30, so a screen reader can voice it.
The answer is 0.85
